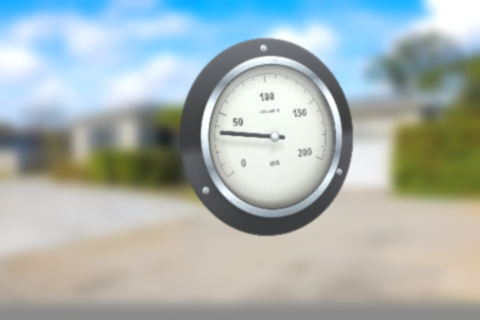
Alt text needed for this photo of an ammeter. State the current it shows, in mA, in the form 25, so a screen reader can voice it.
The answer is 35
